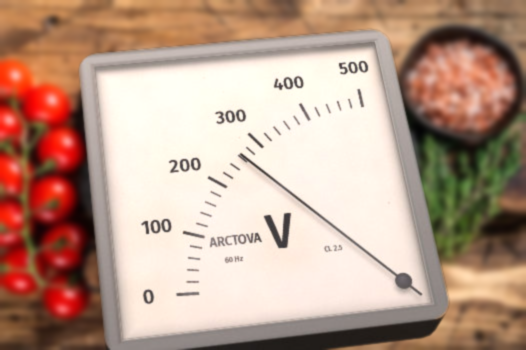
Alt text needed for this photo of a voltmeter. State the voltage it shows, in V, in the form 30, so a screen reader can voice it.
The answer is 260
